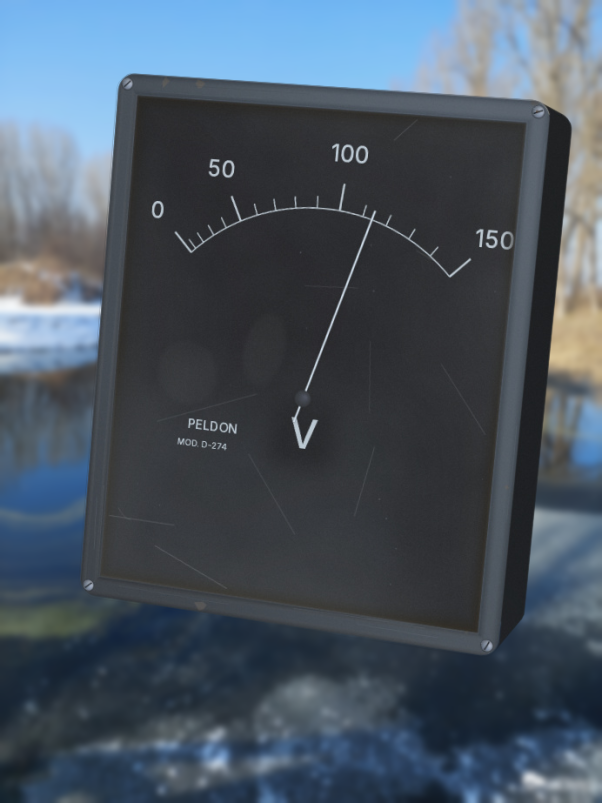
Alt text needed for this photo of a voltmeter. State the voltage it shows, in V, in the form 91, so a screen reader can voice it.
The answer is 115
